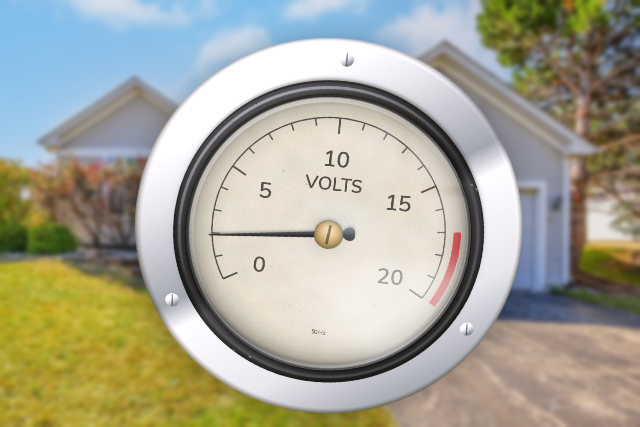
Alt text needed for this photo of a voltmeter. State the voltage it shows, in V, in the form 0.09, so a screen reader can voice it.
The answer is 2
